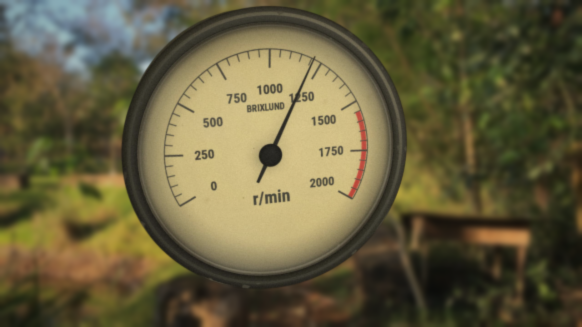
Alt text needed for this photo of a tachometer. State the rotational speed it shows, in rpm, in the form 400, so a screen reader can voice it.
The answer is 1200
